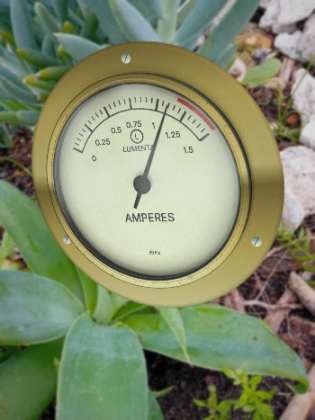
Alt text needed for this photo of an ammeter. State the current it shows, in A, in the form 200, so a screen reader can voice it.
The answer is 1.1
